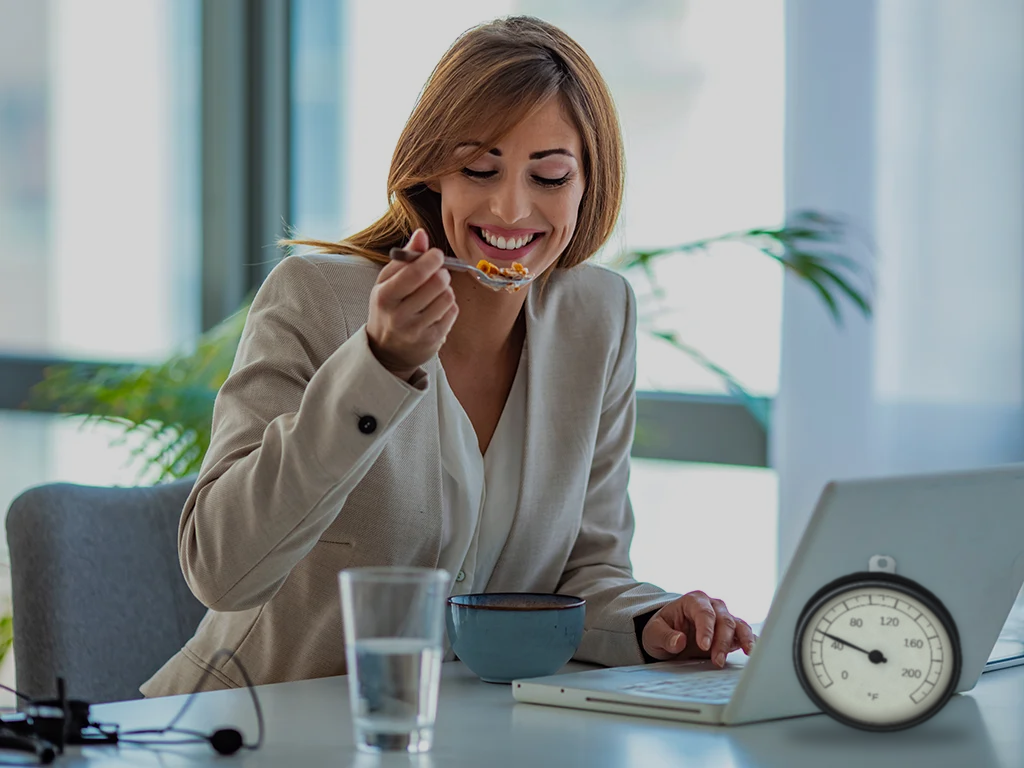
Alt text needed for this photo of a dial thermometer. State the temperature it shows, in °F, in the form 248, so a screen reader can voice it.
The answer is 50
